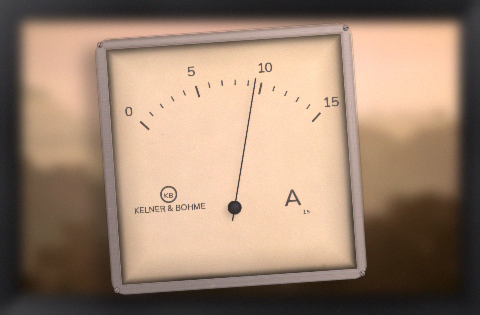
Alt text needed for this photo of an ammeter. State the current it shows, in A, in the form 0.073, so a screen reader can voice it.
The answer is 9.5
